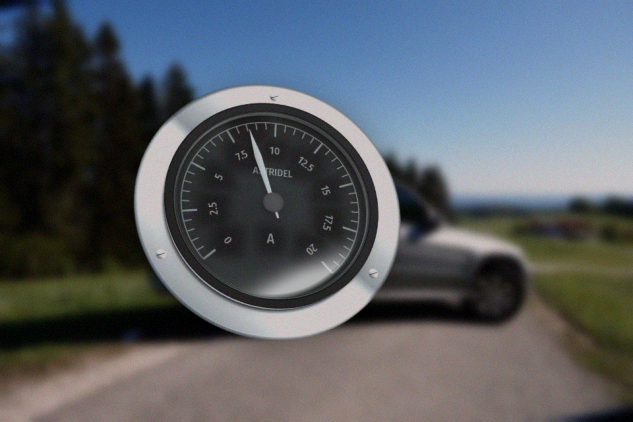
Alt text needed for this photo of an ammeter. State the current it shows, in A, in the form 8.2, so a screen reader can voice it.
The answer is 8.5
